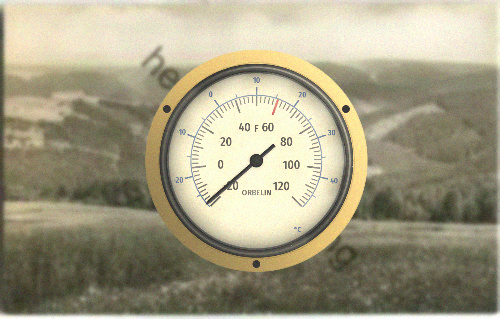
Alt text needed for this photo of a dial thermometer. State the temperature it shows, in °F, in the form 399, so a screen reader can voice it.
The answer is -18
